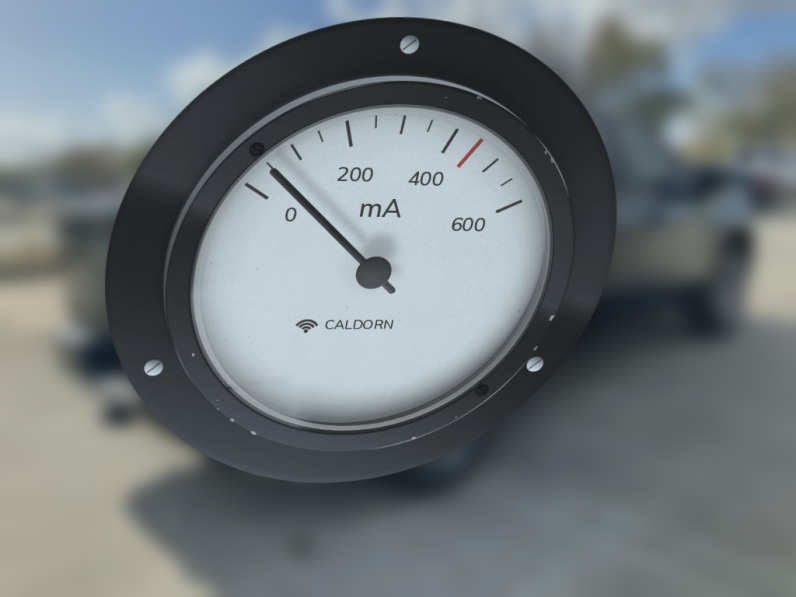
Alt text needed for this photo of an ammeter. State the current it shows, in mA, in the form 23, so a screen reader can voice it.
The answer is 50
